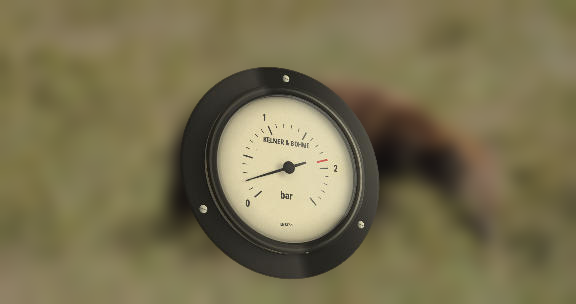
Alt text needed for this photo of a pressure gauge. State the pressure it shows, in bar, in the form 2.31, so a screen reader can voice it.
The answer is 0.2
